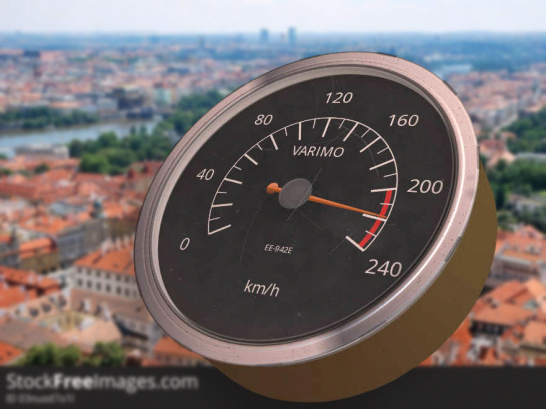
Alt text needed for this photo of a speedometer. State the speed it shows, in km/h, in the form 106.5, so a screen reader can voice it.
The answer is 220
